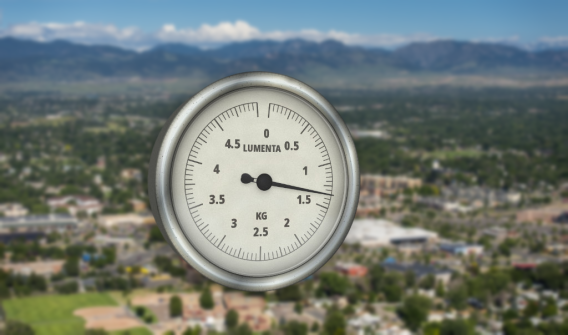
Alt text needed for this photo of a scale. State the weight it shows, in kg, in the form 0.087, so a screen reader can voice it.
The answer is 1.35
